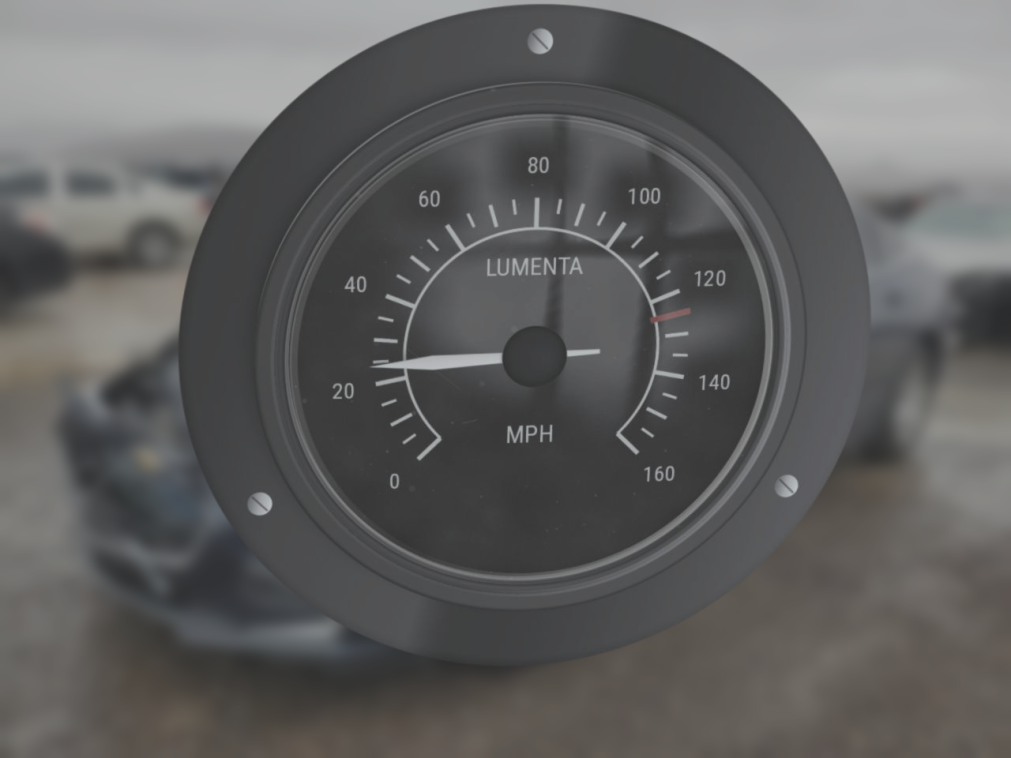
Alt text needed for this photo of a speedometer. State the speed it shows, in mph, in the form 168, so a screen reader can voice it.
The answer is 25
